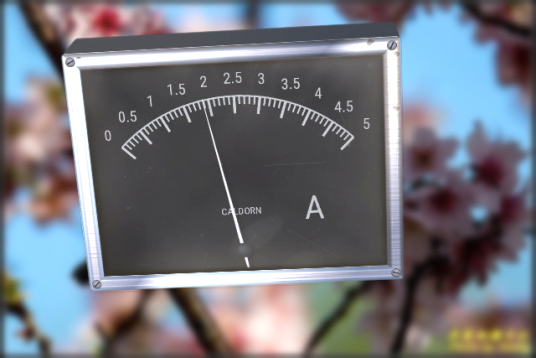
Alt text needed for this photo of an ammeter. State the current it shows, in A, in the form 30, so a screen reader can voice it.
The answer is 1.9
